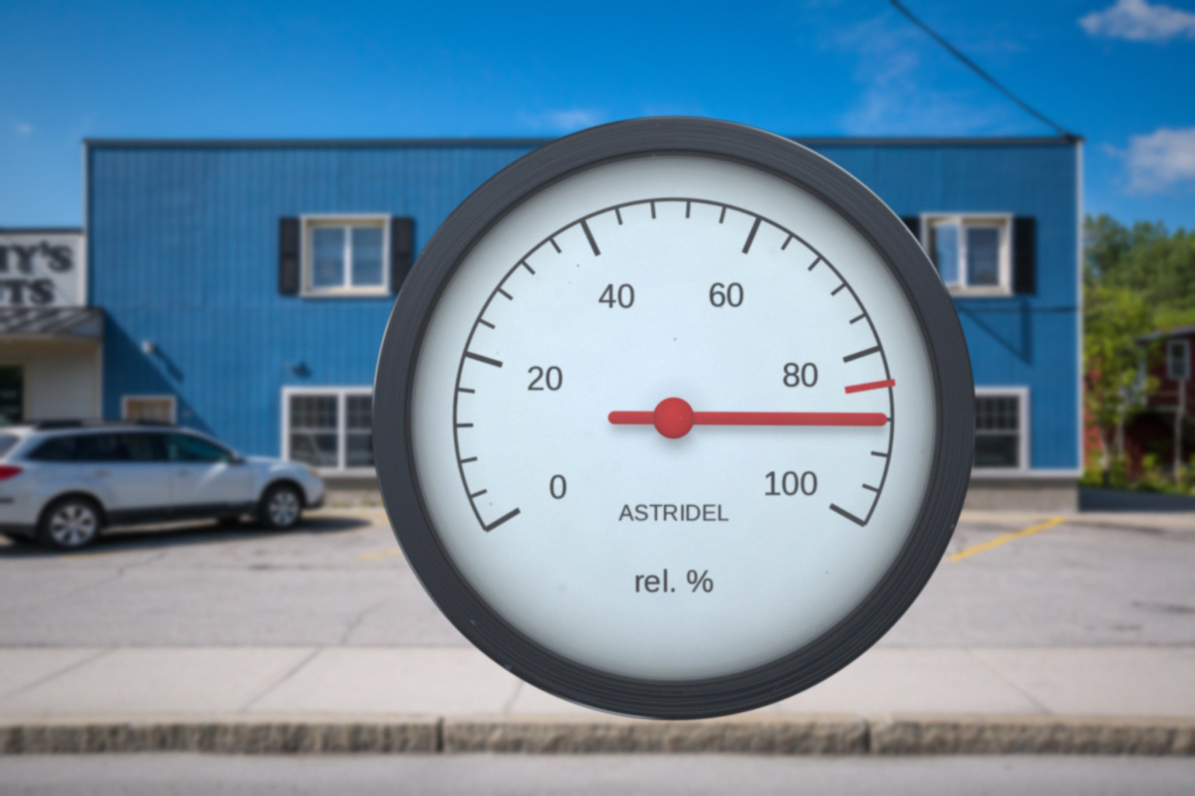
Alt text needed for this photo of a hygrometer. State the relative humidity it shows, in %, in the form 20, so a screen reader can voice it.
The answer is 88
